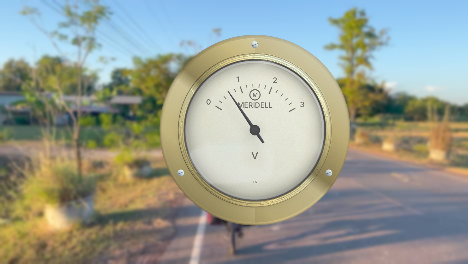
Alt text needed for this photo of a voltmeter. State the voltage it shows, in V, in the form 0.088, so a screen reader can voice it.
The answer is 0.6
